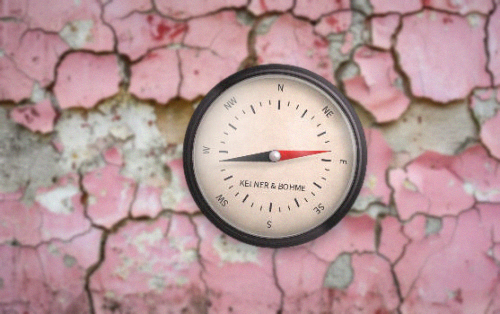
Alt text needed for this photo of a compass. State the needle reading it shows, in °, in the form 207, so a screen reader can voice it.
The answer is 80
